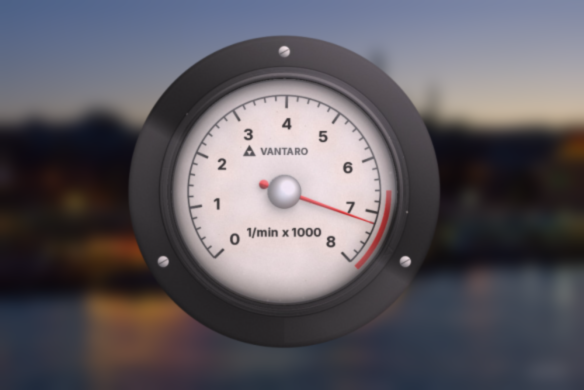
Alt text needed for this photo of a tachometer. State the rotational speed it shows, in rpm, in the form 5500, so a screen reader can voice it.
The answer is 7200
